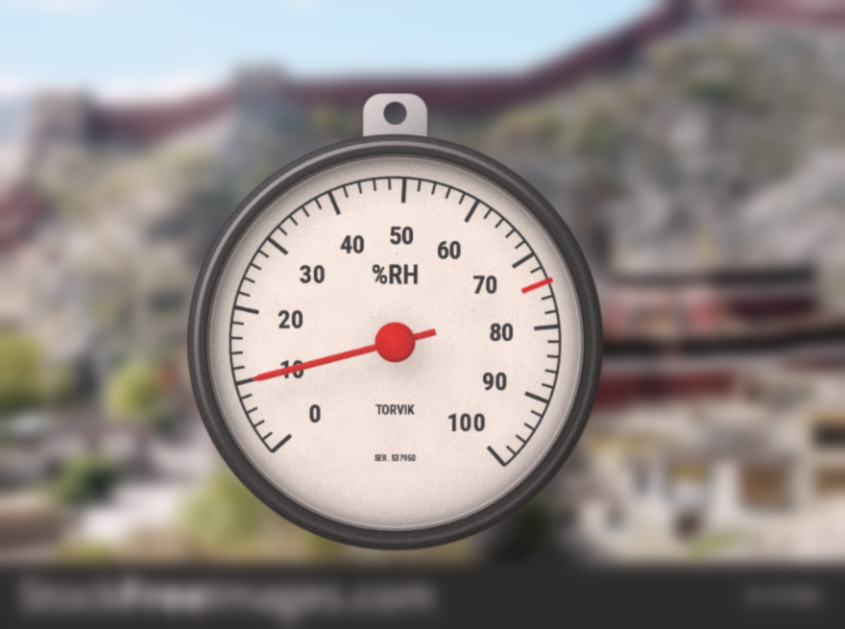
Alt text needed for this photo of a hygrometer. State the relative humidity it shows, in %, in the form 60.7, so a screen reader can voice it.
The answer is 10
